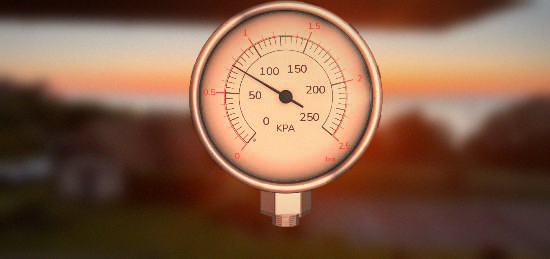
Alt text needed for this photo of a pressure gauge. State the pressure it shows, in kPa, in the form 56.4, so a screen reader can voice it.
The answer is 75
